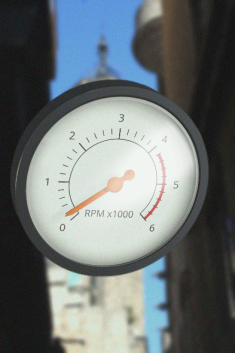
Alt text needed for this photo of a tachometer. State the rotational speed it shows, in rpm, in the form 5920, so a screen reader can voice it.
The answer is 200
